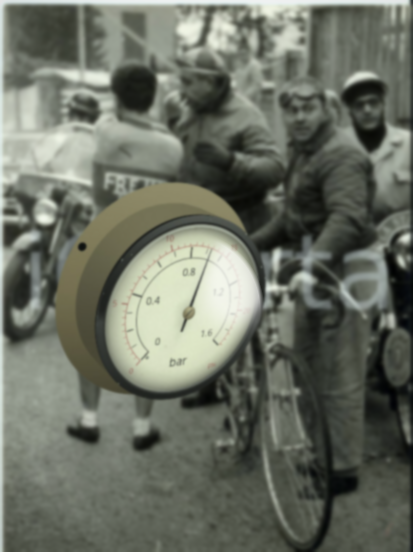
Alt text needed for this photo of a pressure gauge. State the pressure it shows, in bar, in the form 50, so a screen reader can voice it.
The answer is 0.9
